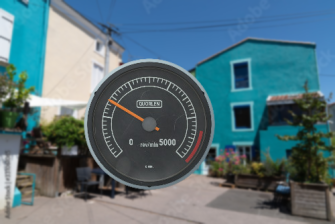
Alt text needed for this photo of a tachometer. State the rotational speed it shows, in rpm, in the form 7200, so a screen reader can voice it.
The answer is 1400
